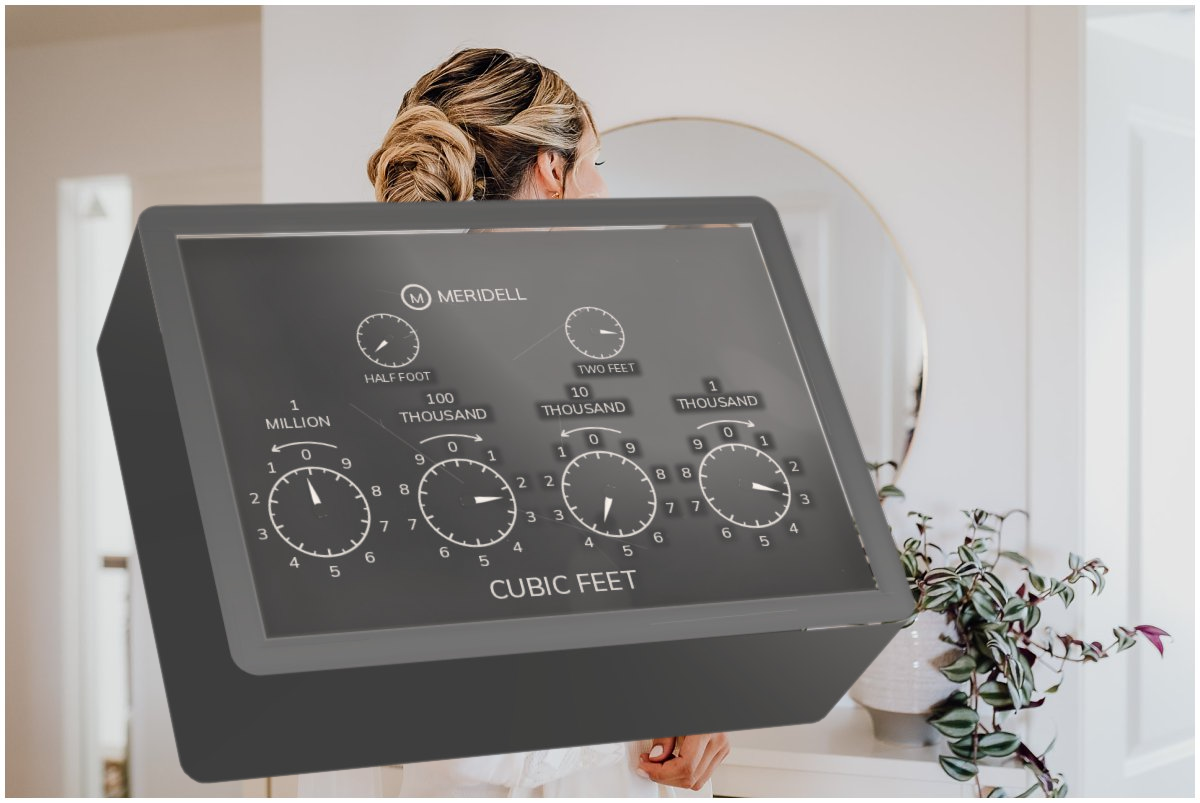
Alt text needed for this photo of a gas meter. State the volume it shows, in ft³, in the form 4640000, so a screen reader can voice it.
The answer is 24300
